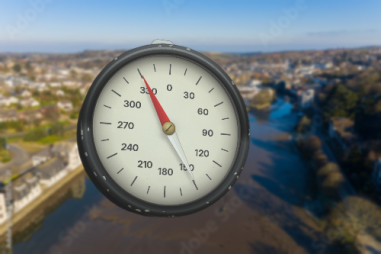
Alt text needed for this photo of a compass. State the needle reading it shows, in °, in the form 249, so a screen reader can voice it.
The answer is 330
